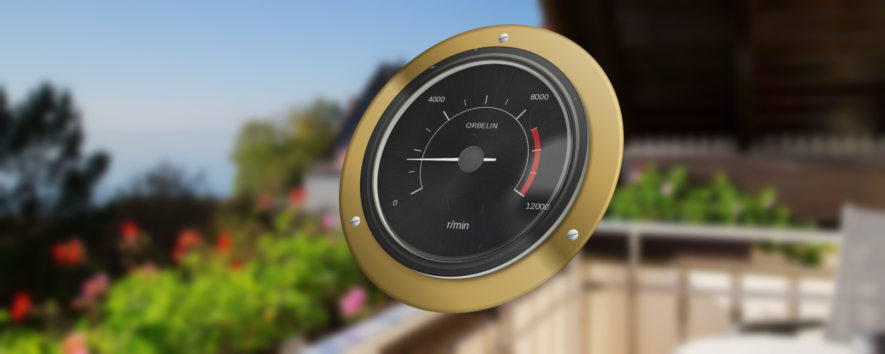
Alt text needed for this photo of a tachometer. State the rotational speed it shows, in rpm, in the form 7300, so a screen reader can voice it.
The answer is 1500
